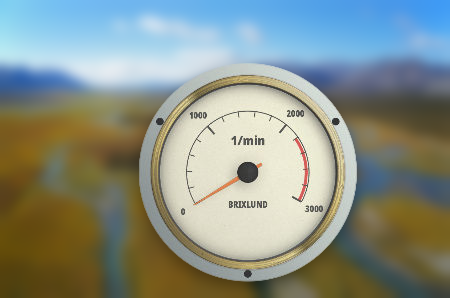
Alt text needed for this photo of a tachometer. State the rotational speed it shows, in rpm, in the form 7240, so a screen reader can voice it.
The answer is 0
